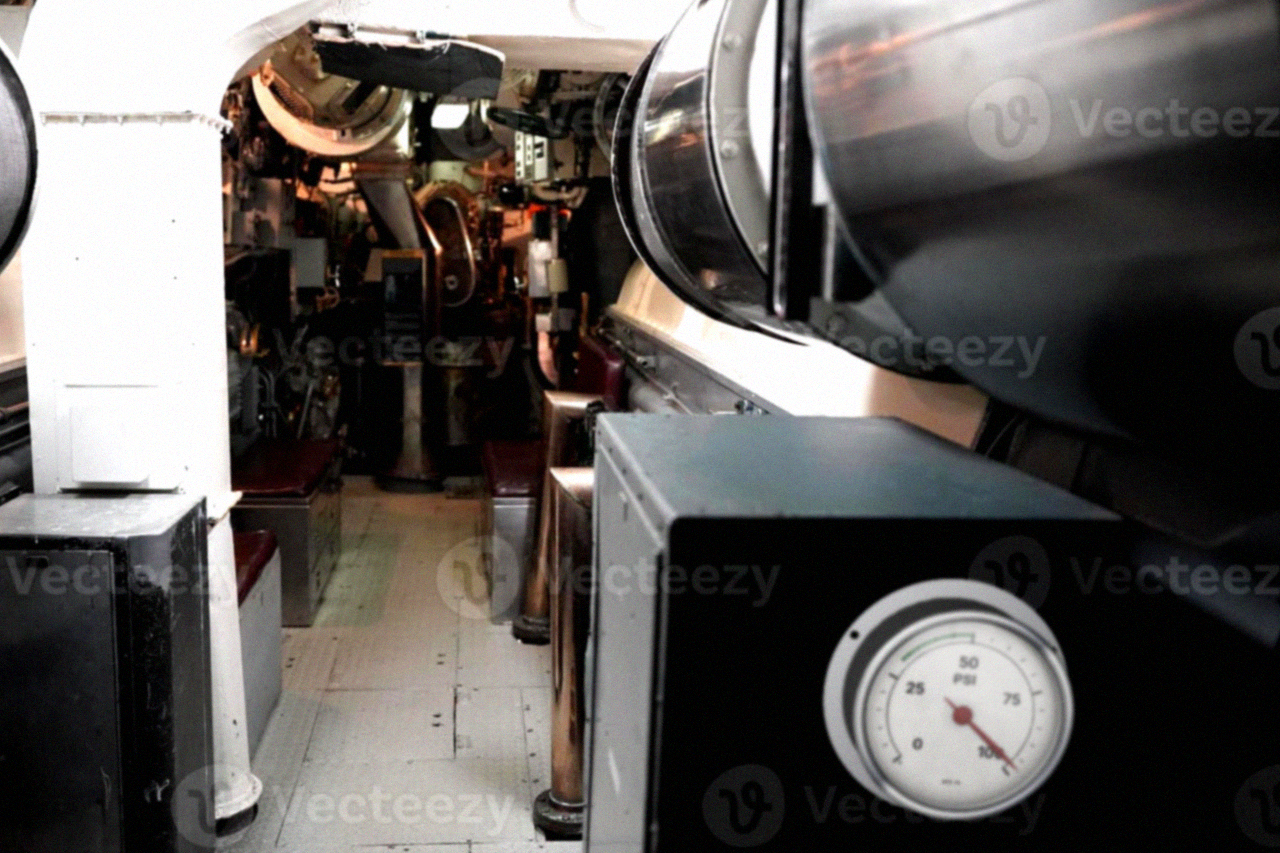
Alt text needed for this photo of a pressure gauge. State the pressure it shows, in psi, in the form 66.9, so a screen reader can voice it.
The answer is 97.5
